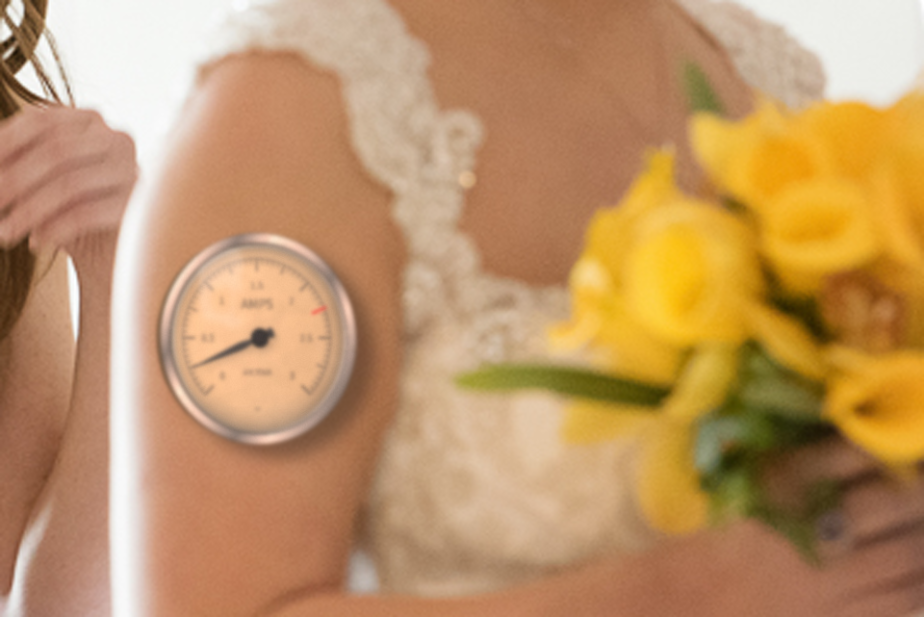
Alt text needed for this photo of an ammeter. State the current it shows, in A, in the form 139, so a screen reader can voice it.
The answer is 0.25
